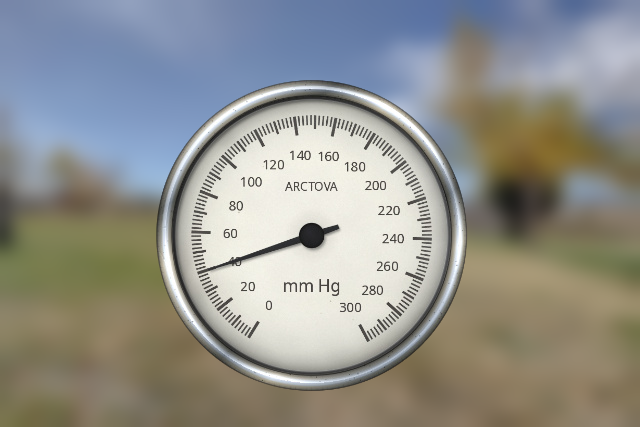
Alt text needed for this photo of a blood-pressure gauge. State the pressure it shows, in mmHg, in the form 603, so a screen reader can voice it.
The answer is 40
